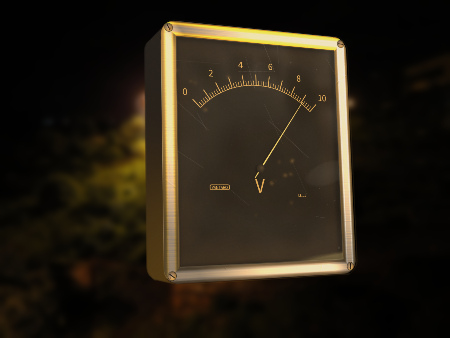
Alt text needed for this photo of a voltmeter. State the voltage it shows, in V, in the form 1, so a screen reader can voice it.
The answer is 9
